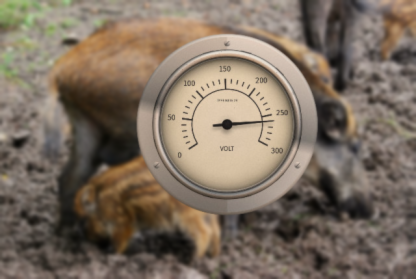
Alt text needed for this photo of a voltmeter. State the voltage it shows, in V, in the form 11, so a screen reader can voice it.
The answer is 260
